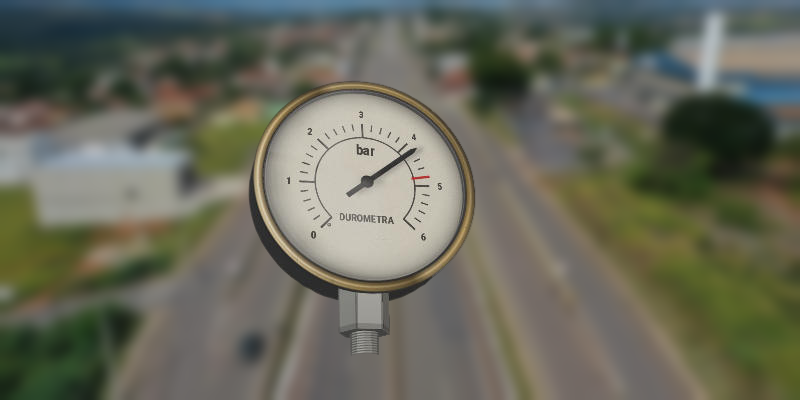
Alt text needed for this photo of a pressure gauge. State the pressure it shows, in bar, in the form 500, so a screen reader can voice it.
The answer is 4.2
